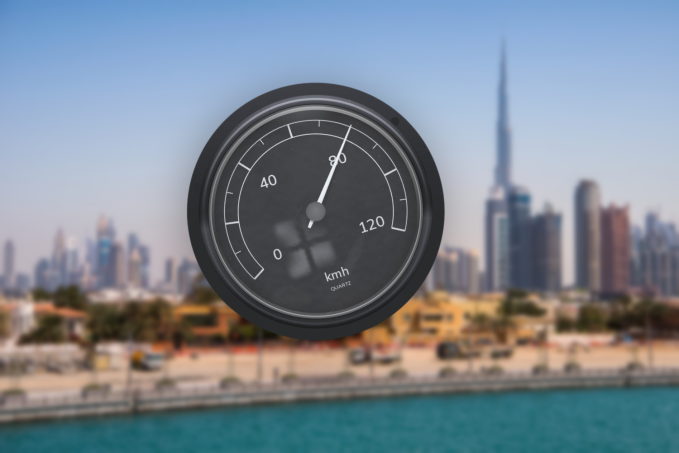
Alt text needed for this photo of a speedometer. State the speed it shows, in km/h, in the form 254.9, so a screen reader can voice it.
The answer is 80
